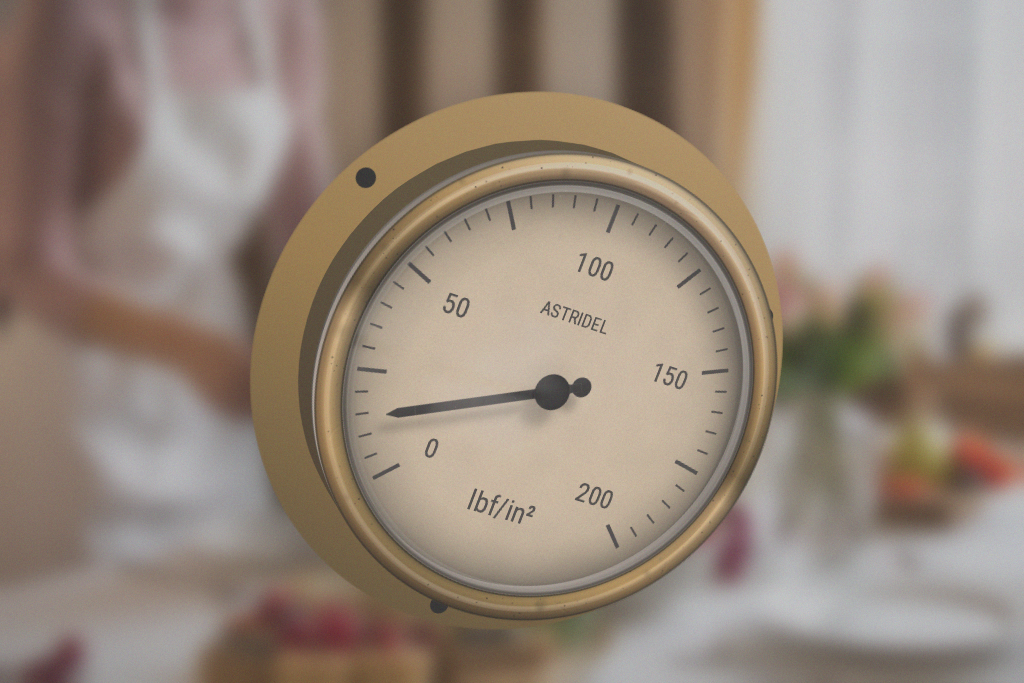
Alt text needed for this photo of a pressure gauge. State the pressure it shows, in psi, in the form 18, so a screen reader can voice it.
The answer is 15
